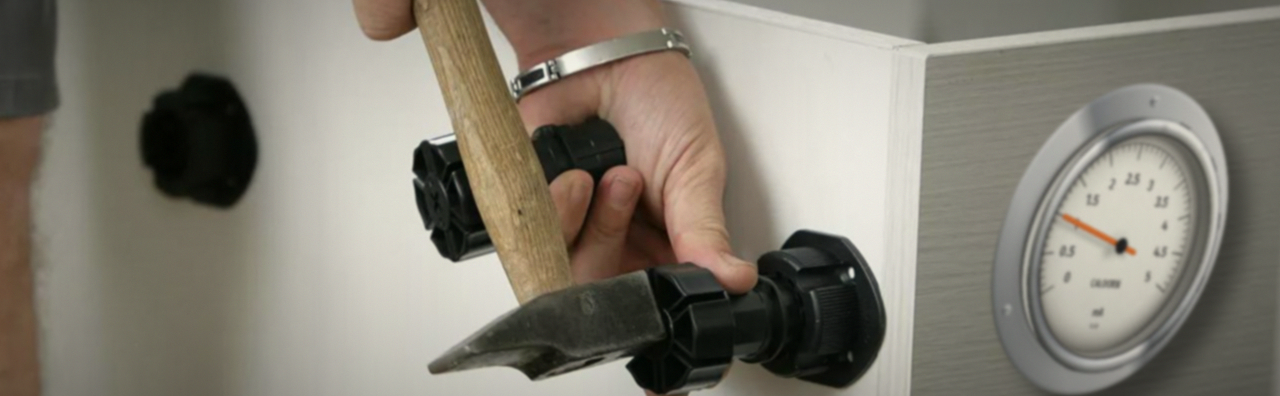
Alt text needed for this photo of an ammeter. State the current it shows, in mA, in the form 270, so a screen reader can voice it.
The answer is 1
